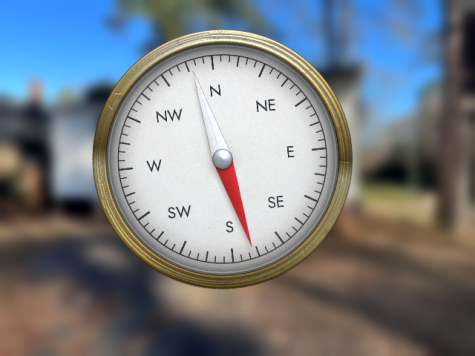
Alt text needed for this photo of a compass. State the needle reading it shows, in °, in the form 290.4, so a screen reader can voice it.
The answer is 167.5
